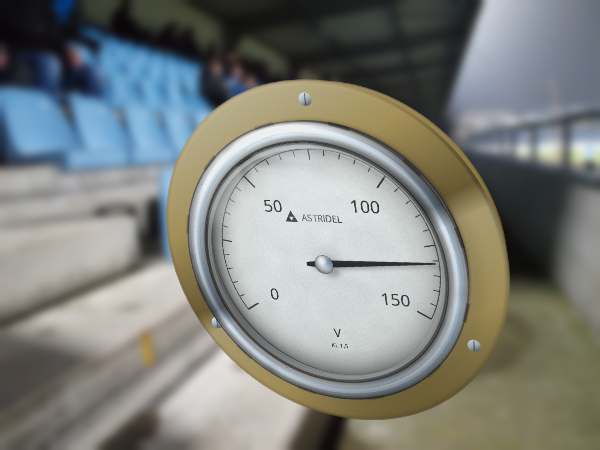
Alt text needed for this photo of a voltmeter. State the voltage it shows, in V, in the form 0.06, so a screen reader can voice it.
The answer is 130
